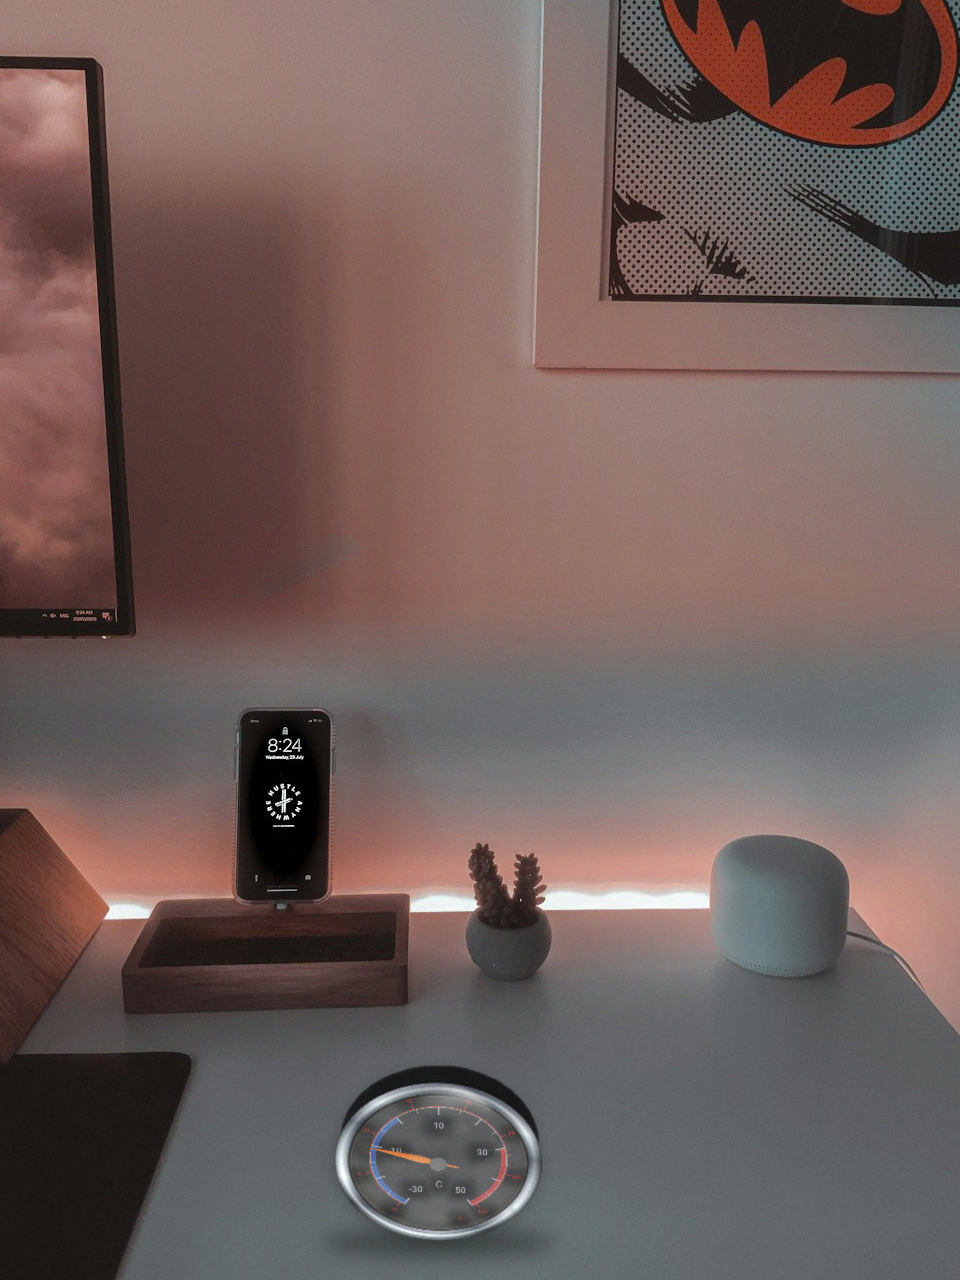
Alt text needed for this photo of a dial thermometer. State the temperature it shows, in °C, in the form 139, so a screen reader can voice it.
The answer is -10
